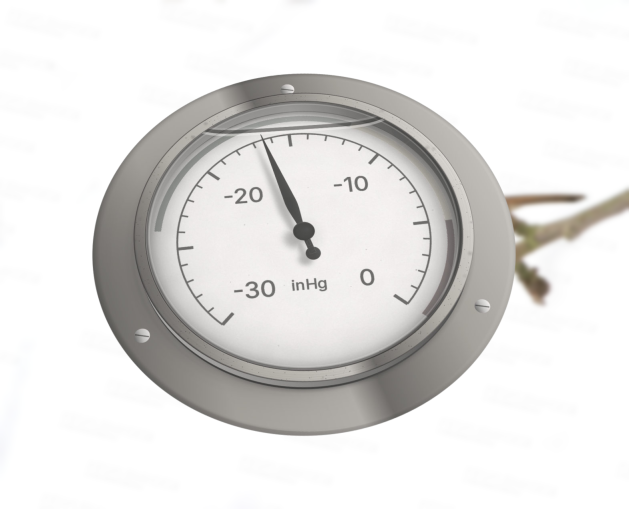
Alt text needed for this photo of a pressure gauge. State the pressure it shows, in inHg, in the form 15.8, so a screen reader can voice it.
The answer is -16.5
